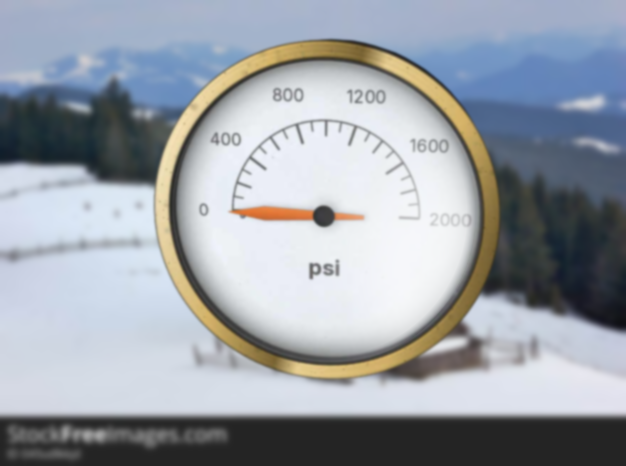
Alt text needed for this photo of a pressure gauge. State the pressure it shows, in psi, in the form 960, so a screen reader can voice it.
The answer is 0
